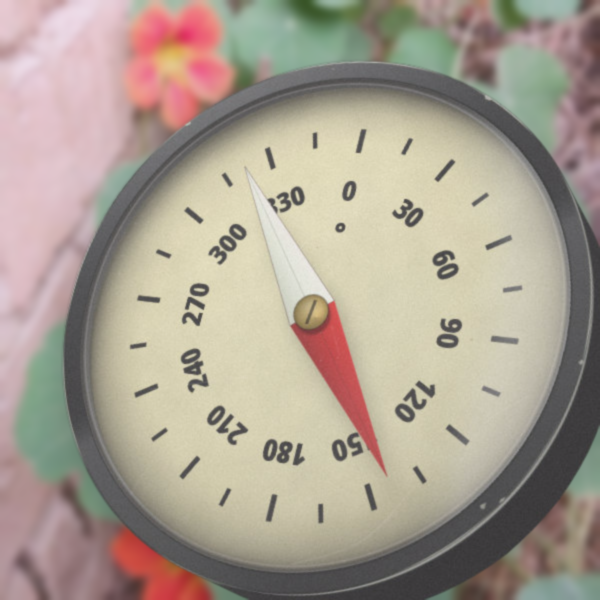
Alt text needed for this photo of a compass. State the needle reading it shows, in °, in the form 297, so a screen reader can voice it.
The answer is 142.5
